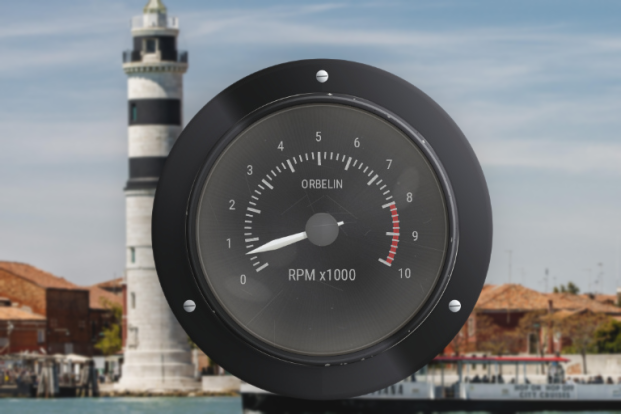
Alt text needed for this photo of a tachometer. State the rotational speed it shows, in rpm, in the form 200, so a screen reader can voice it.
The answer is 600
